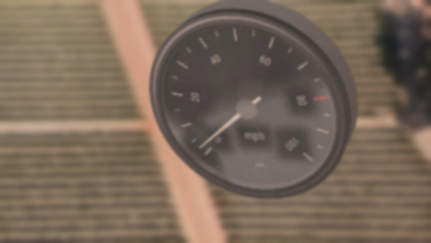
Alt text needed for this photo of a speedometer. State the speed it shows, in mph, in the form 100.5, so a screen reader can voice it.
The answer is 2.5
